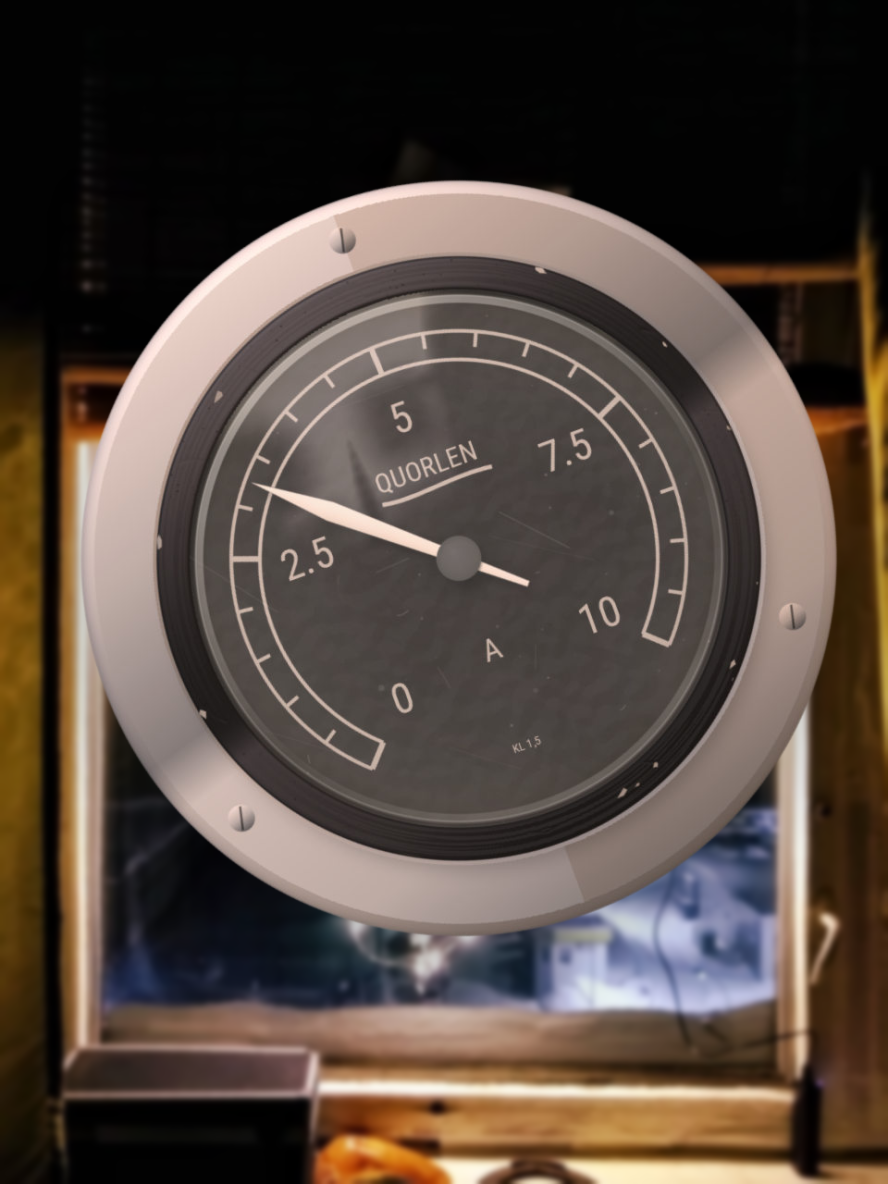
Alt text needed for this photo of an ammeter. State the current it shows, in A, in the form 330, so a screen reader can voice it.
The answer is 3.25
